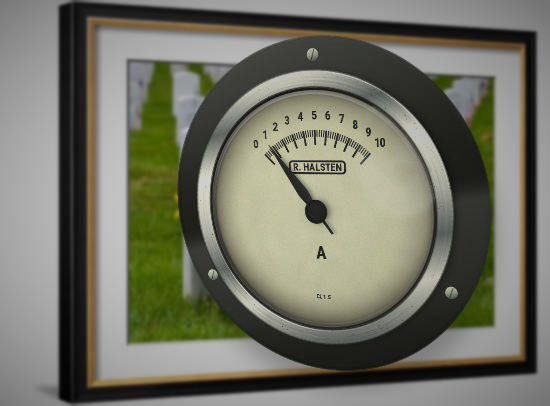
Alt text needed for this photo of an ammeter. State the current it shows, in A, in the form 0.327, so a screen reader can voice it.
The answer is 1
